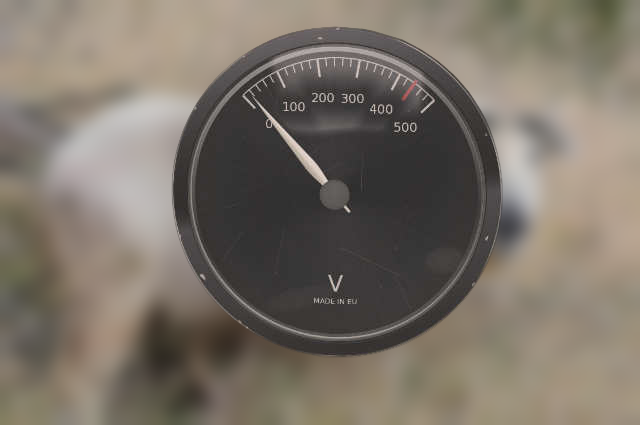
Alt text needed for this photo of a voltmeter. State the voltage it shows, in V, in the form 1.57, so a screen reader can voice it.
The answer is 20
